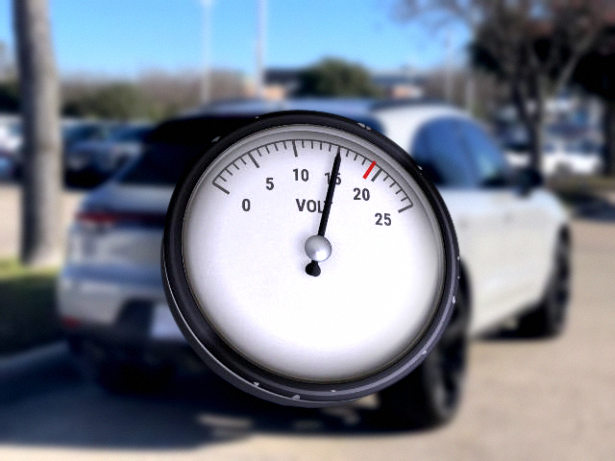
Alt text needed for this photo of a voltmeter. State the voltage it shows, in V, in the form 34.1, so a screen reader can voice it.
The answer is 15
